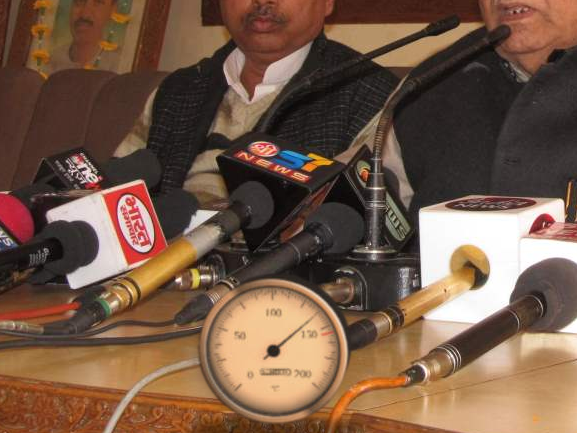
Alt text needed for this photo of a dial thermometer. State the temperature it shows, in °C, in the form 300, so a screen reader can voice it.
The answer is 137.5
